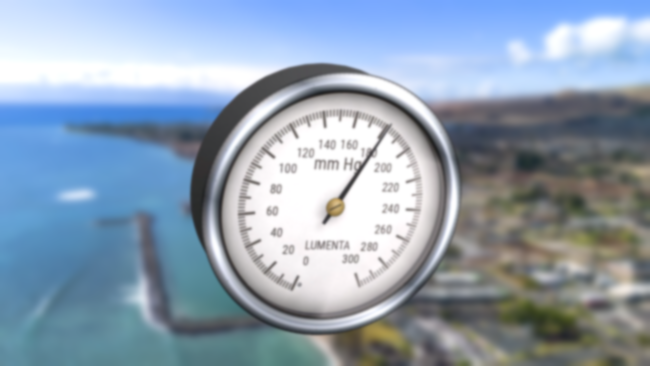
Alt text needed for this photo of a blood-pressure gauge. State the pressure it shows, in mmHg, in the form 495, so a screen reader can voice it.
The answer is 180
